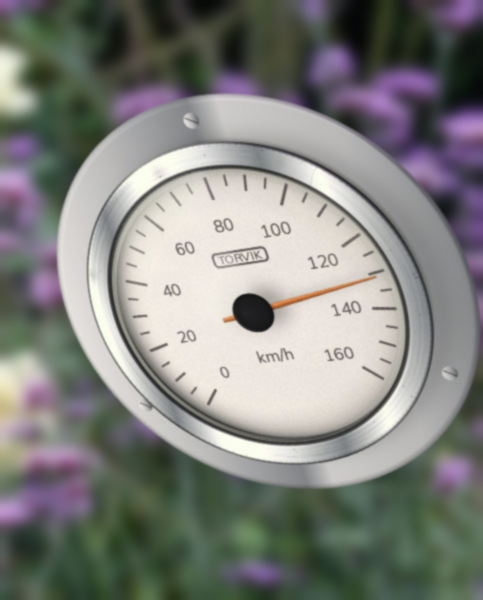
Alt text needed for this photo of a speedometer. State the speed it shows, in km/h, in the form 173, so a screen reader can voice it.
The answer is 130
